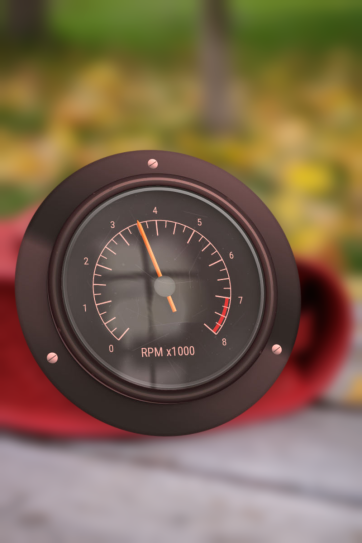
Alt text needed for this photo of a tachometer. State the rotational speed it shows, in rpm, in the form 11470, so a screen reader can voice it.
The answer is 3500
